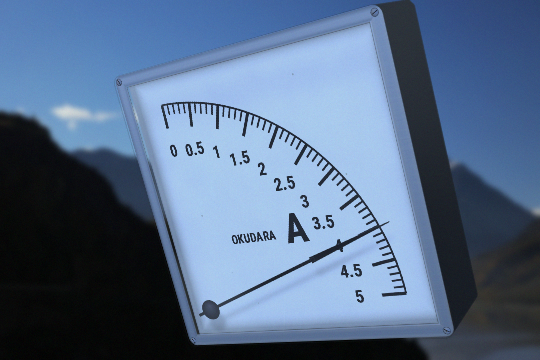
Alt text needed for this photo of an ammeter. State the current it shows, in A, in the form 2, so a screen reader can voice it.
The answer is 4
